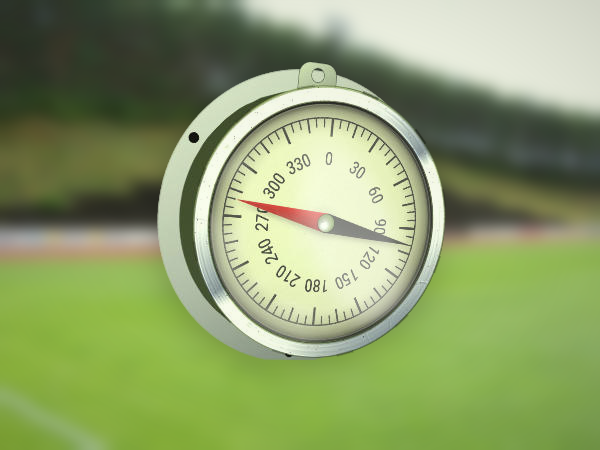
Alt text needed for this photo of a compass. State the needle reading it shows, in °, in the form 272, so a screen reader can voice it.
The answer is 280
